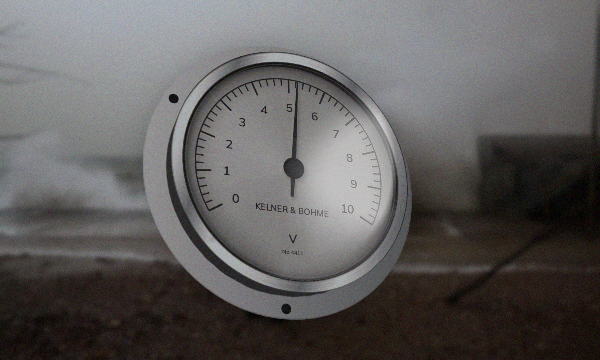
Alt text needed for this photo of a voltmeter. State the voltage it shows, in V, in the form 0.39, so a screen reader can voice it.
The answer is 5.2
